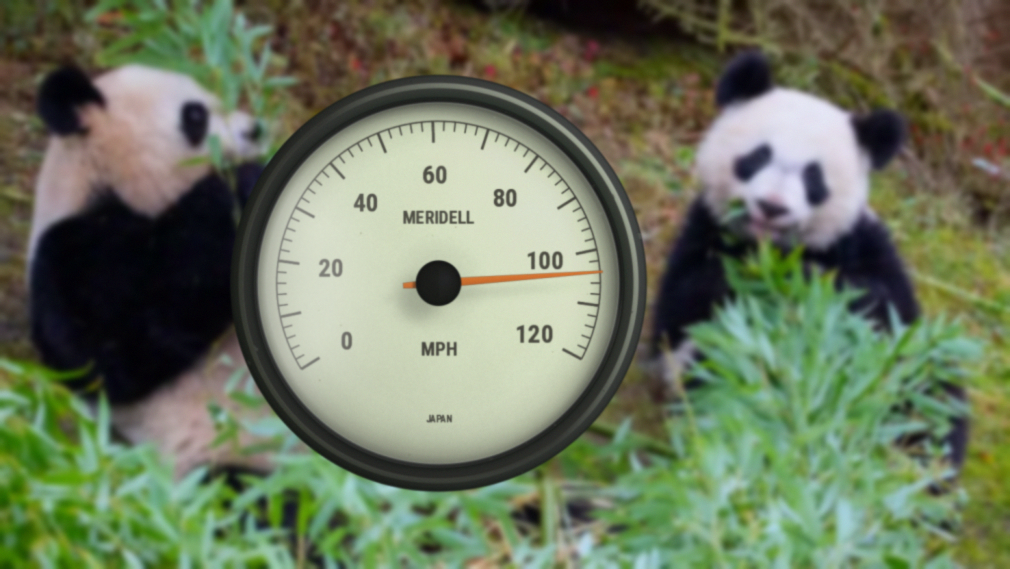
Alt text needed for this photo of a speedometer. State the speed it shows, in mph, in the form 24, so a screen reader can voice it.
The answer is 104
